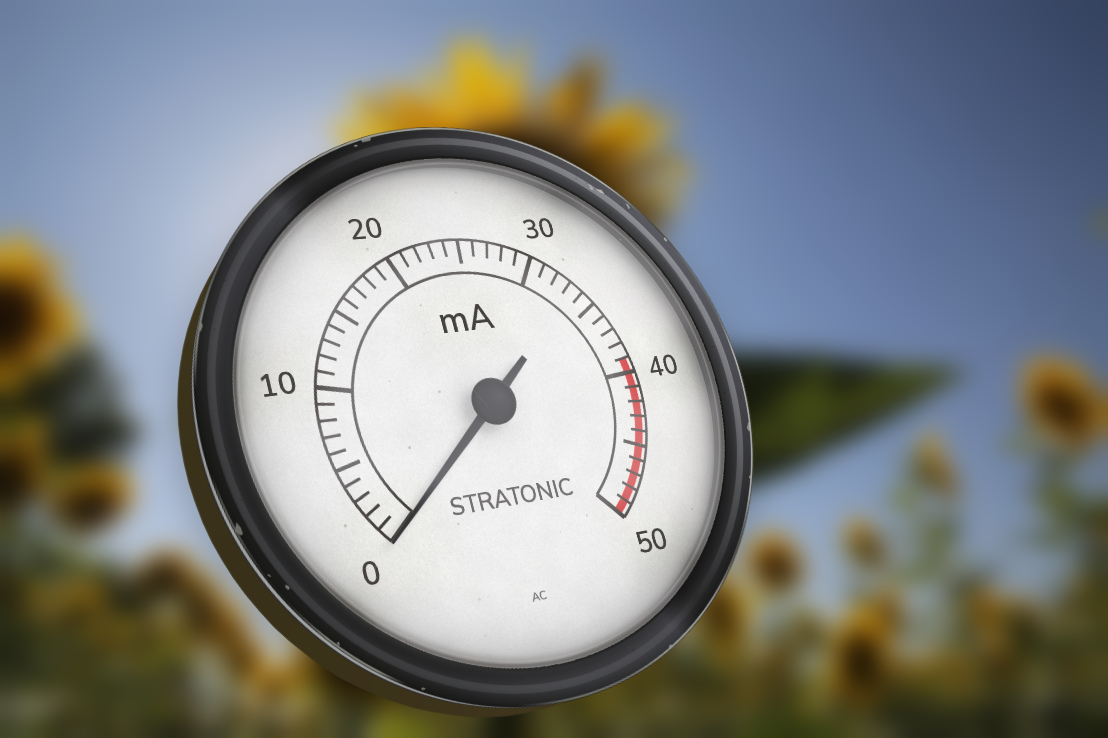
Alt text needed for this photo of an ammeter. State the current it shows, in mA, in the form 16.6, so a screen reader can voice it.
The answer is 0
